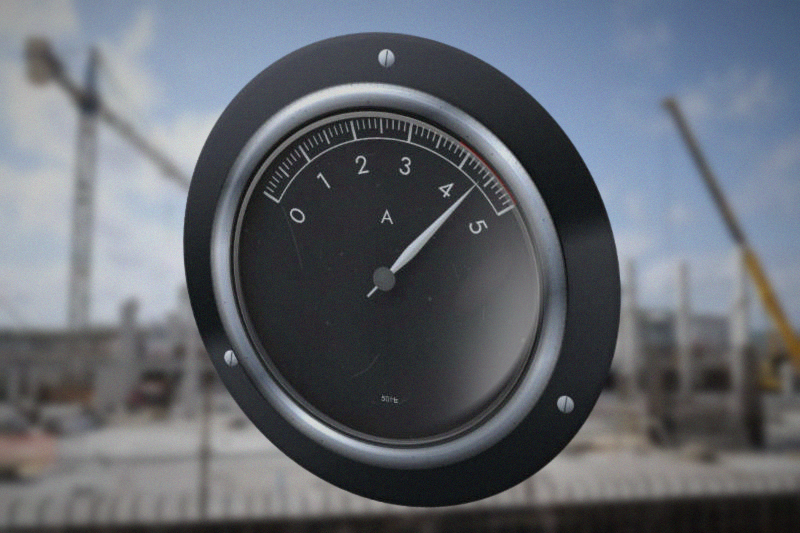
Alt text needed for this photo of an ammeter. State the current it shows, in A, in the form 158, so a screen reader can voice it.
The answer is 4.4
